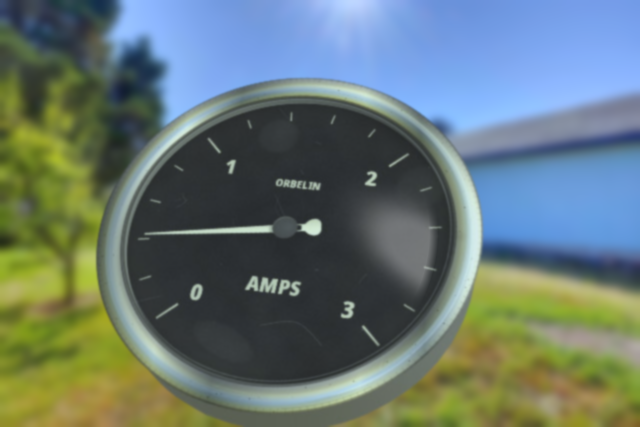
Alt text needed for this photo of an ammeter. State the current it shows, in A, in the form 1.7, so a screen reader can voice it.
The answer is 0.4
